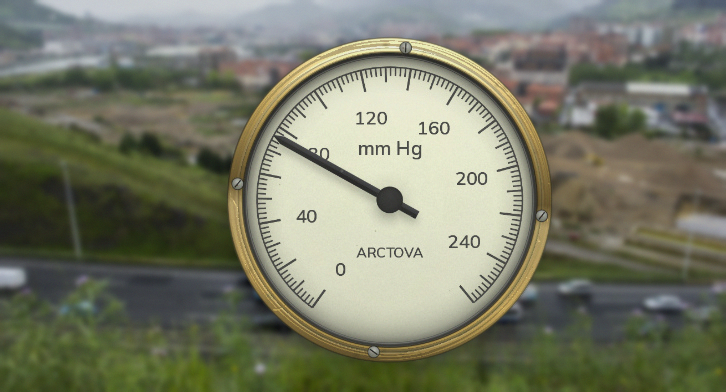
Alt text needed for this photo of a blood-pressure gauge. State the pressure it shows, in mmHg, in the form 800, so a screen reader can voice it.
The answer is 76
